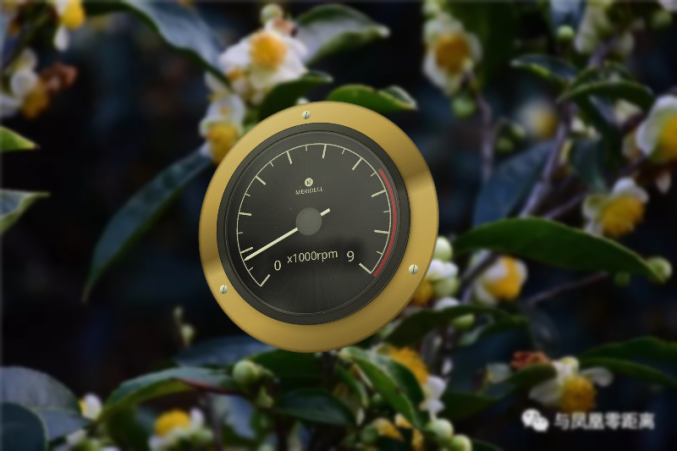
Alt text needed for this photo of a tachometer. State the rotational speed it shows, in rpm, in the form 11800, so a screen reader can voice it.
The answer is 750
